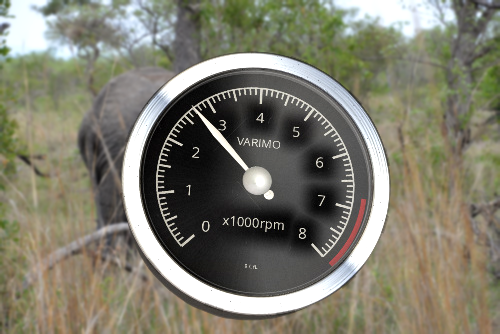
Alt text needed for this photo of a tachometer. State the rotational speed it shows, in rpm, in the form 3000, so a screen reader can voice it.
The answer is 2700
